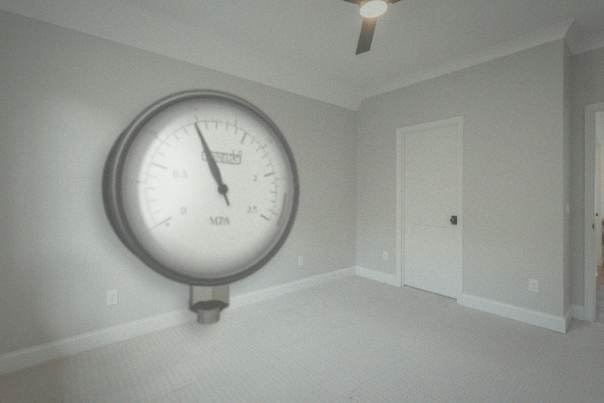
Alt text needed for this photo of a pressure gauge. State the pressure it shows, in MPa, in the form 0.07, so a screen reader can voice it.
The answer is 1
